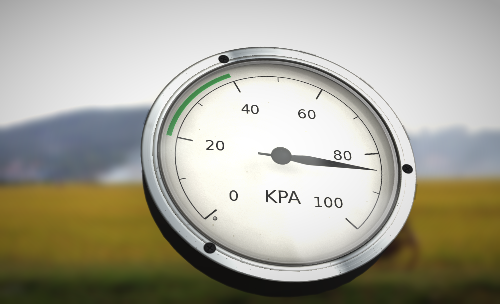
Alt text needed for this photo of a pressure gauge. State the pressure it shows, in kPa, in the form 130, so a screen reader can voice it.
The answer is 85
